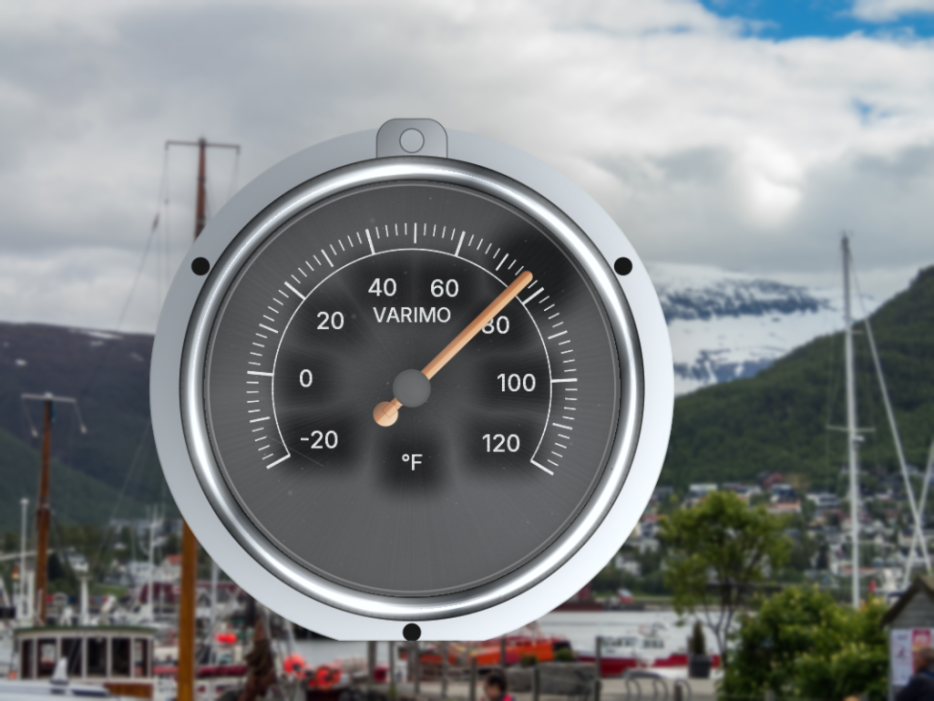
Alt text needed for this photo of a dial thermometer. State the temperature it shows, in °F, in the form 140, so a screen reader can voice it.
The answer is 76
